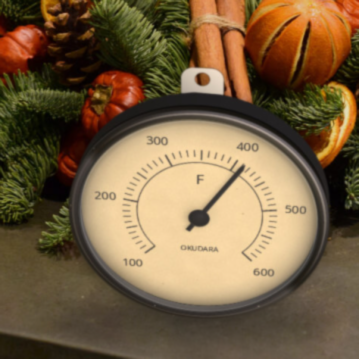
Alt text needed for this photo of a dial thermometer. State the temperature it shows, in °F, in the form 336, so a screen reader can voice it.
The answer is 410
